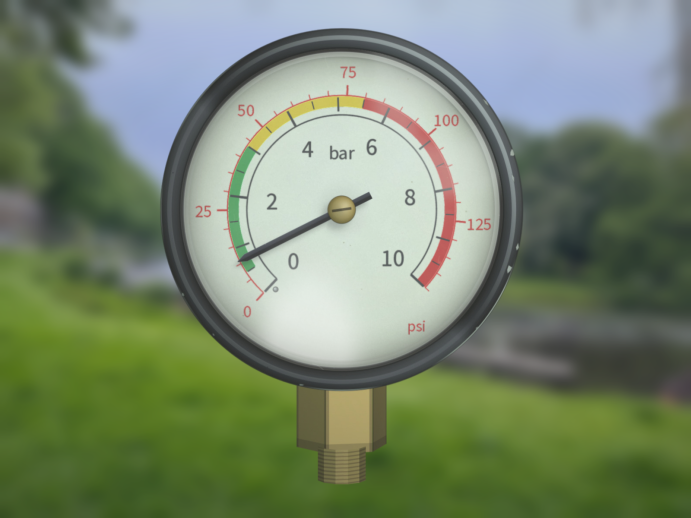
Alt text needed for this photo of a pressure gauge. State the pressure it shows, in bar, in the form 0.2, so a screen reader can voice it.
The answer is 0.75
